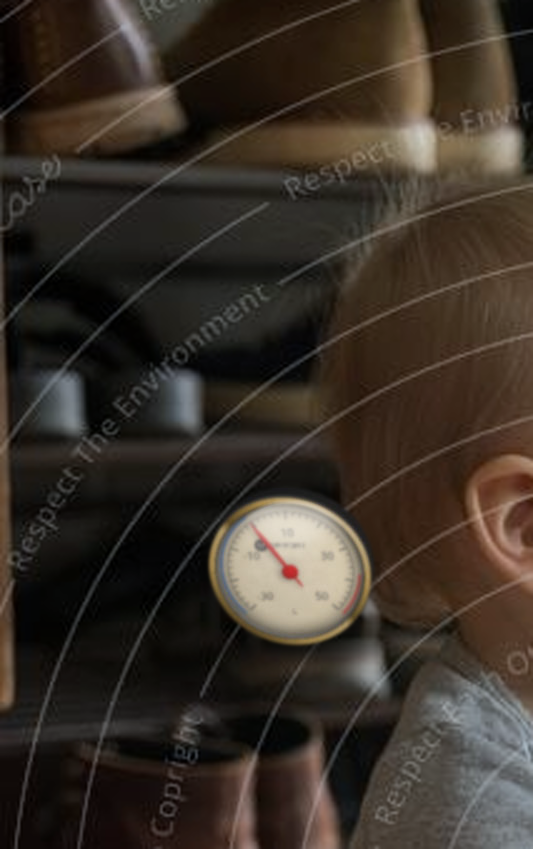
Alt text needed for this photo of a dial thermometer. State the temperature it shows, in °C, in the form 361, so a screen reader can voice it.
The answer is 0
